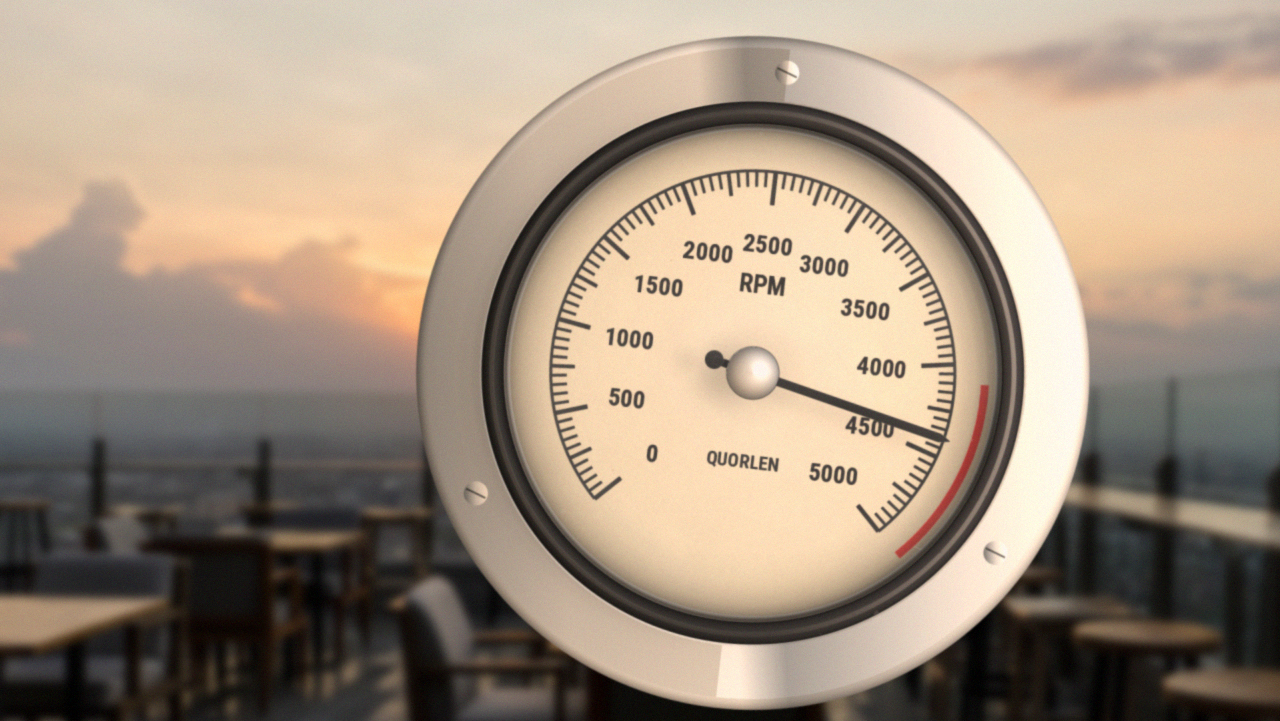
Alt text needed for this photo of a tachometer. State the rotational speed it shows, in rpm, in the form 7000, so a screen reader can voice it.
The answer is 4400
